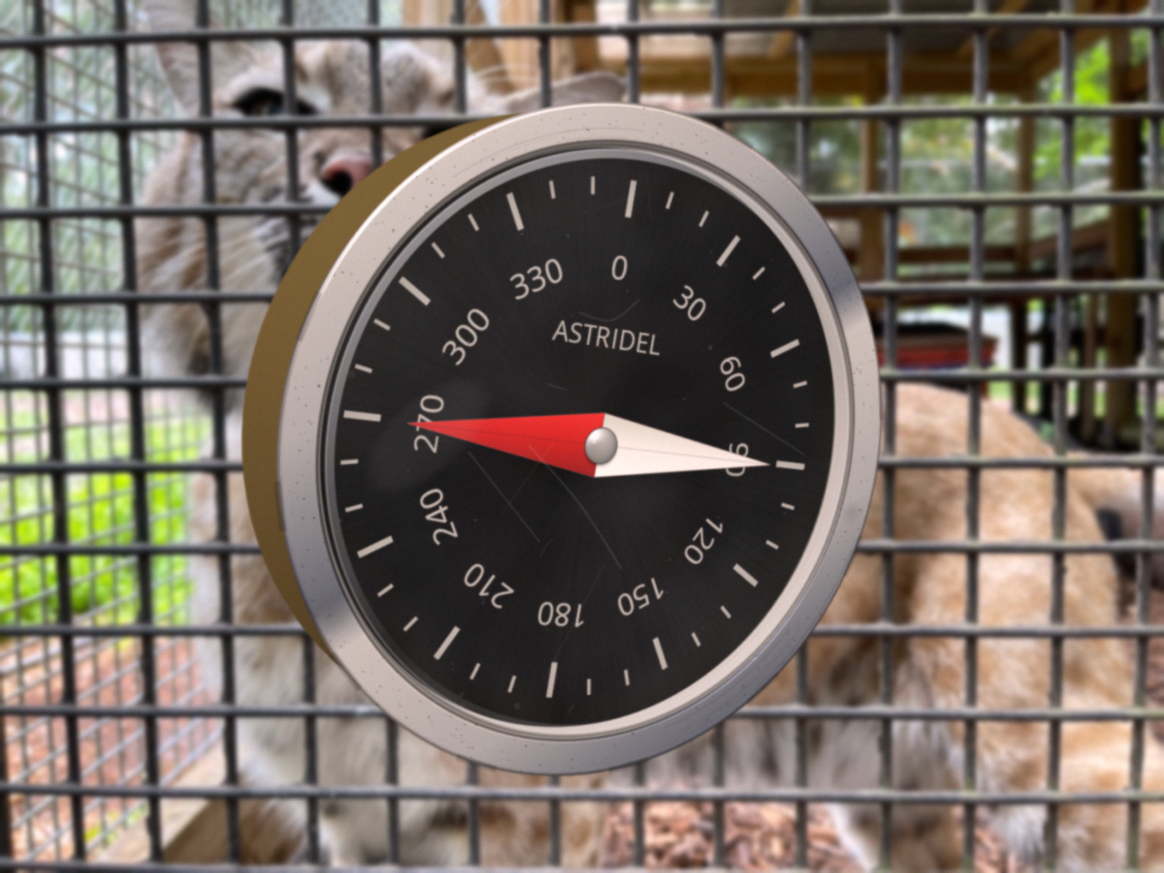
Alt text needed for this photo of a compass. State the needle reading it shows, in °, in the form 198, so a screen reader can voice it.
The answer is 270
